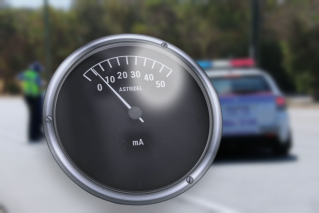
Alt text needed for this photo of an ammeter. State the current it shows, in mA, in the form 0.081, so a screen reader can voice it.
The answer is 5
